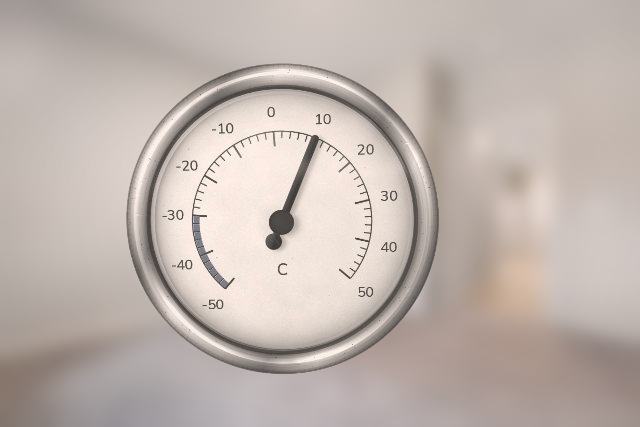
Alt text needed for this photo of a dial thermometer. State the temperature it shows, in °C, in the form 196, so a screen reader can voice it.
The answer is 10
